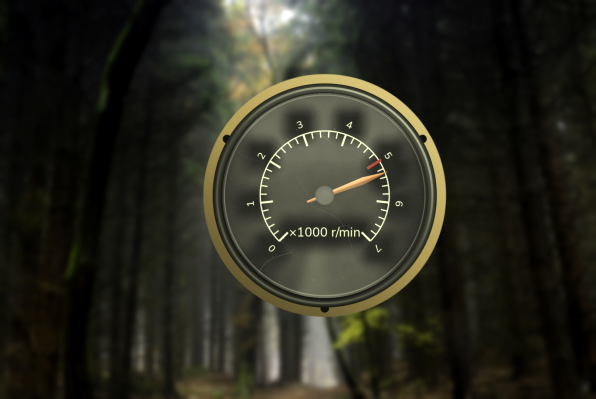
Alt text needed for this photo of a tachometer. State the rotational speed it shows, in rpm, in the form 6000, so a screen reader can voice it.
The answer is 5300
